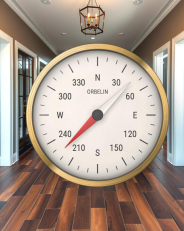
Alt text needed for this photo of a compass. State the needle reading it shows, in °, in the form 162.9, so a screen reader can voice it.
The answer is 225
